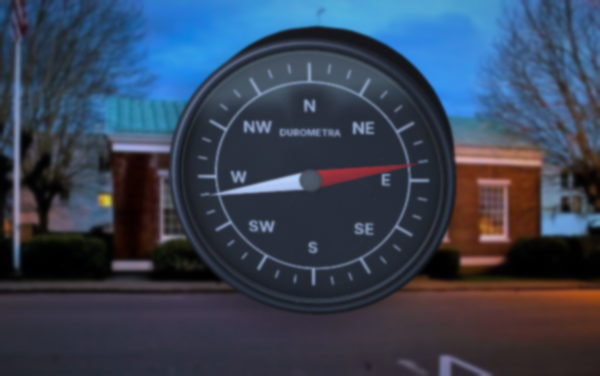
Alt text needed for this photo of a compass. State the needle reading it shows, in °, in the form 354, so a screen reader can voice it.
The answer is 80
